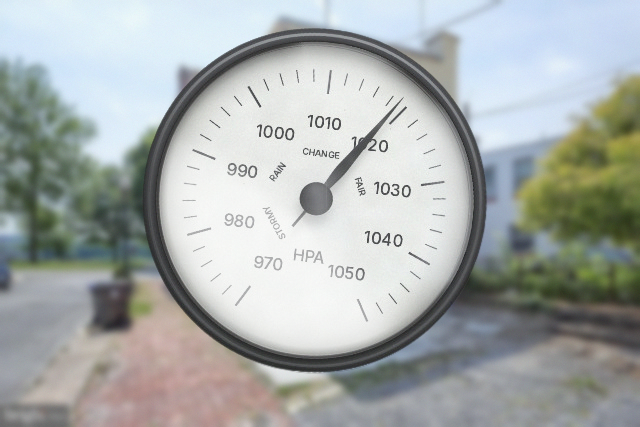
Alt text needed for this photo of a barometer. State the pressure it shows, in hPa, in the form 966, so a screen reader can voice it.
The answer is 1019
